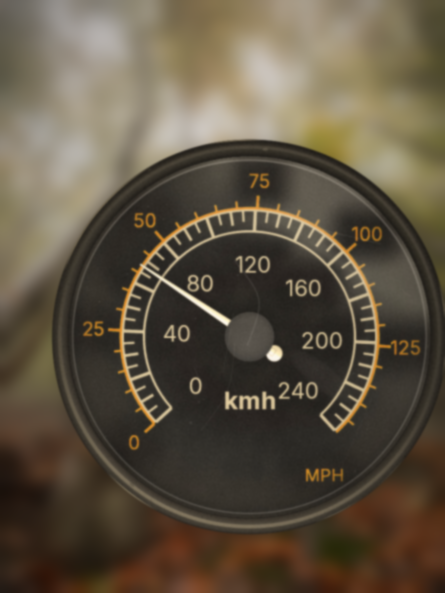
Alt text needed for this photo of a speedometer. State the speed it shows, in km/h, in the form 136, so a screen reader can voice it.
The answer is 67.5
